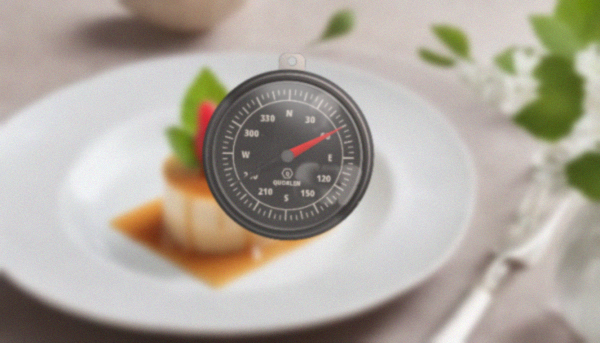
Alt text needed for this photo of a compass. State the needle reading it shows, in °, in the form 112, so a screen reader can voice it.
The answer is 60
